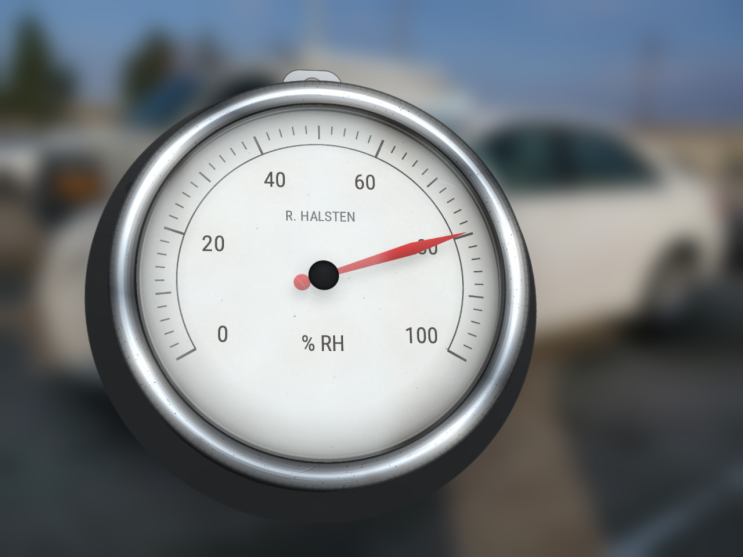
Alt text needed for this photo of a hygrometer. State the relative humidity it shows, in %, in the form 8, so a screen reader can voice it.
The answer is 80
